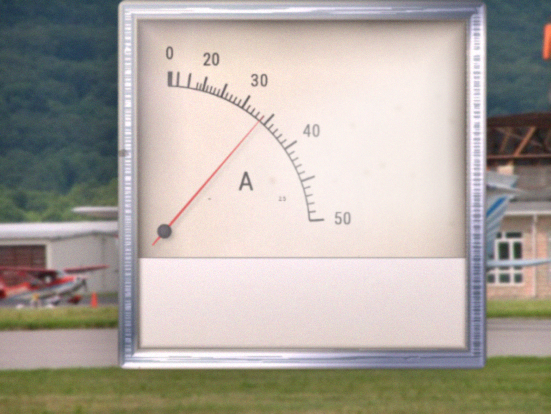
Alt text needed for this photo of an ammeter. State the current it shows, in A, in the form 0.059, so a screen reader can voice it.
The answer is 34
